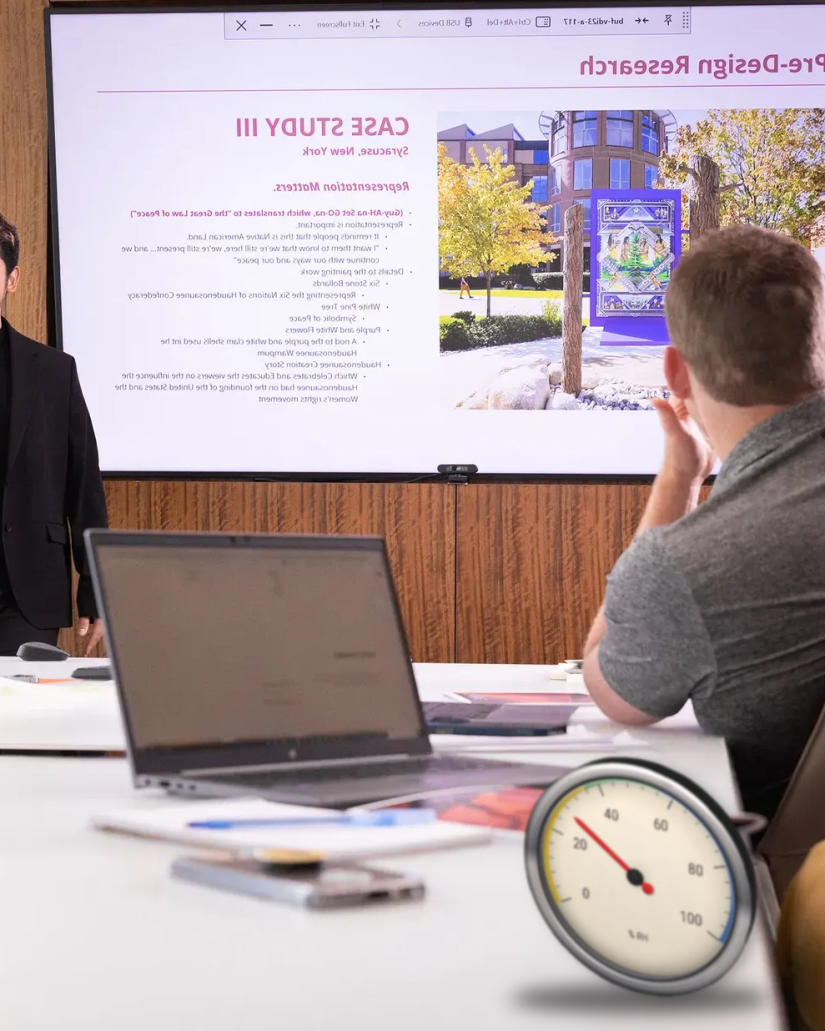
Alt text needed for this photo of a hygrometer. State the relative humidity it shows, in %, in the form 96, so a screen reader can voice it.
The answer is 28
